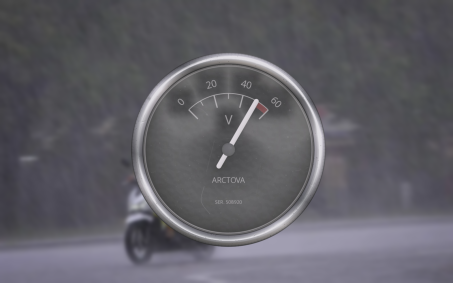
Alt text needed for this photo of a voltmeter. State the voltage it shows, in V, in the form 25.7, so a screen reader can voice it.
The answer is 50
